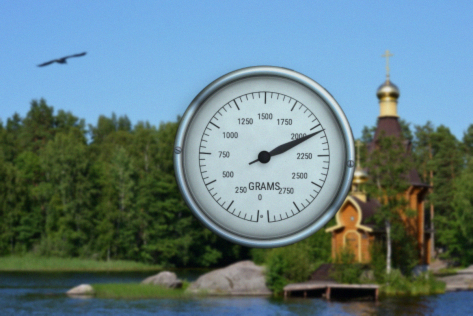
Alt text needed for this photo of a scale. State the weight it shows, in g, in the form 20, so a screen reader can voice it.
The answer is 2050
